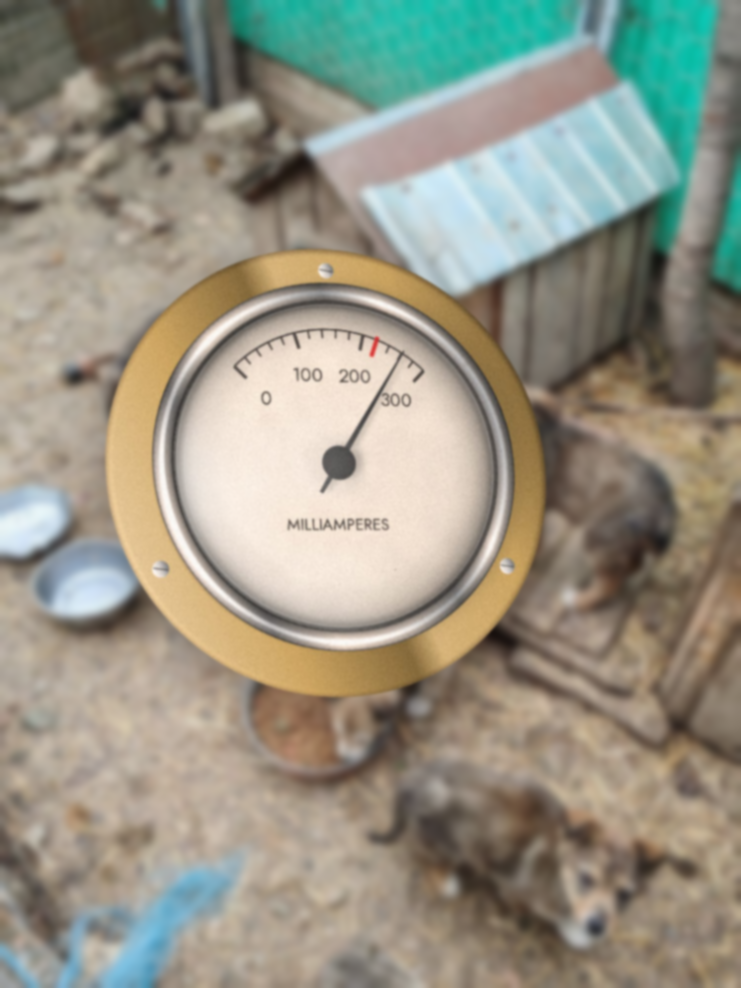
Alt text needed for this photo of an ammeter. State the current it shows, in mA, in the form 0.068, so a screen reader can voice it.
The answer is 260
